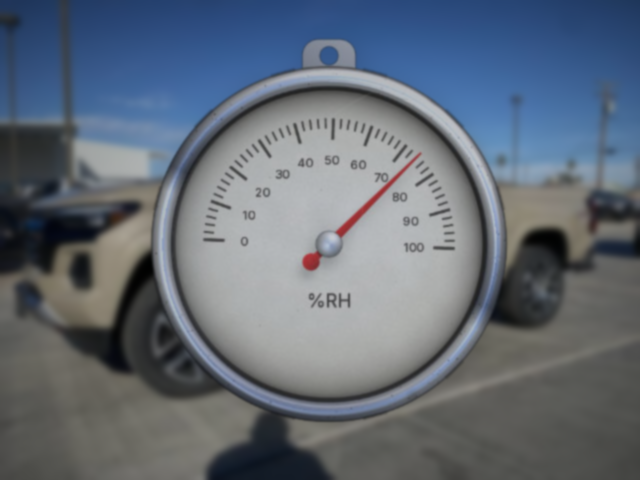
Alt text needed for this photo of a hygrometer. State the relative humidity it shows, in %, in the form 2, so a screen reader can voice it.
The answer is 74
